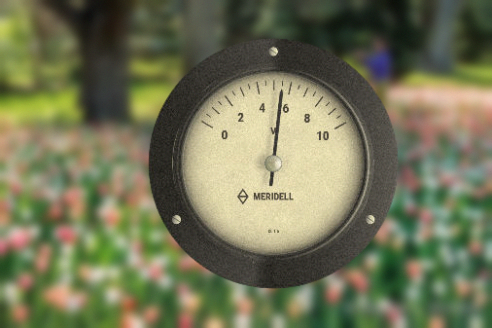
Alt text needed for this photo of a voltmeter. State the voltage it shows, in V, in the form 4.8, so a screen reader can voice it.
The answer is 5.5
